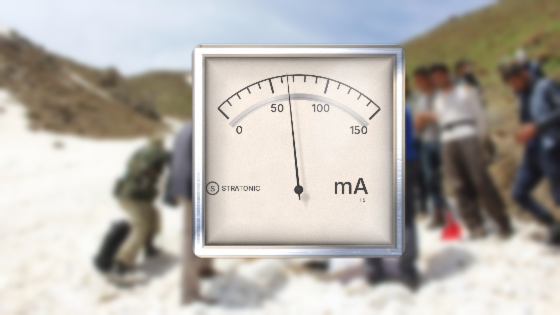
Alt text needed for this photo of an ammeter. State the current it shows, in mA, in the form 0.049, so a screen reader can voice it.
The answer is 65
